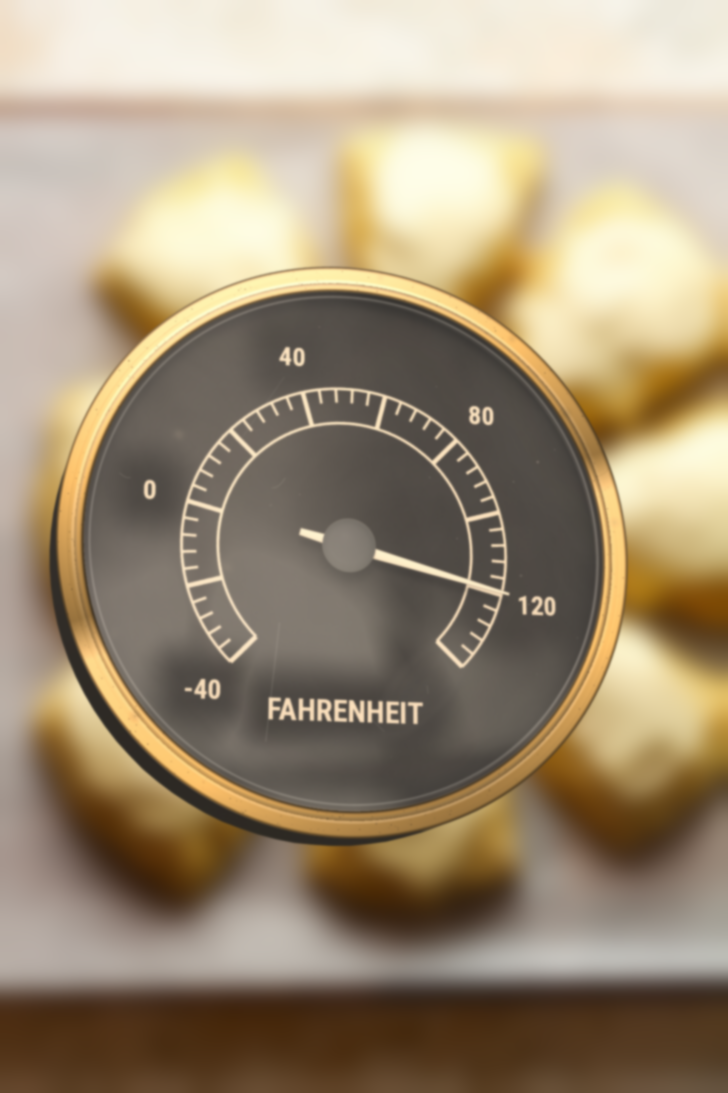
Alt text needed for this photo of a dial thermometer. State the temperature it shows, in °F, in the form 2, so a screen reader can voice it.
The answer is 120
